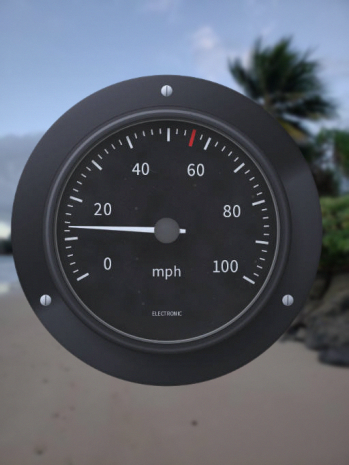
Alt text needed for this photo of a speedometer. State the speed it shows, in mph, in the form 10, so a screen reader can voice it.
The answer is 13
